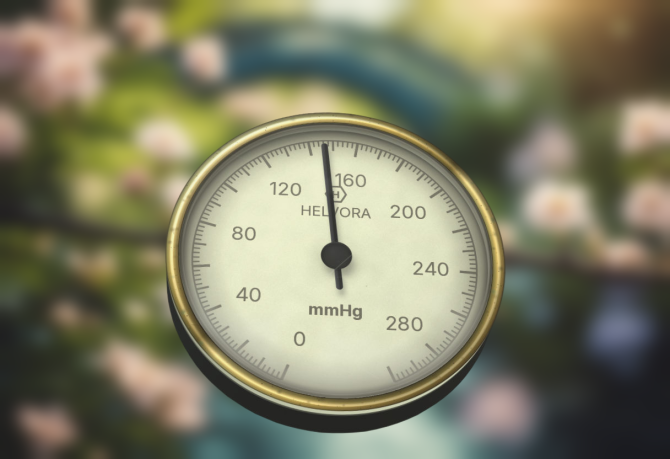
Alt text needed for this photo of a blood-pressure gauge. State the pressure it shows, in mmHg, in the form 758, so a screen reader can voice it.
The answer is 146
